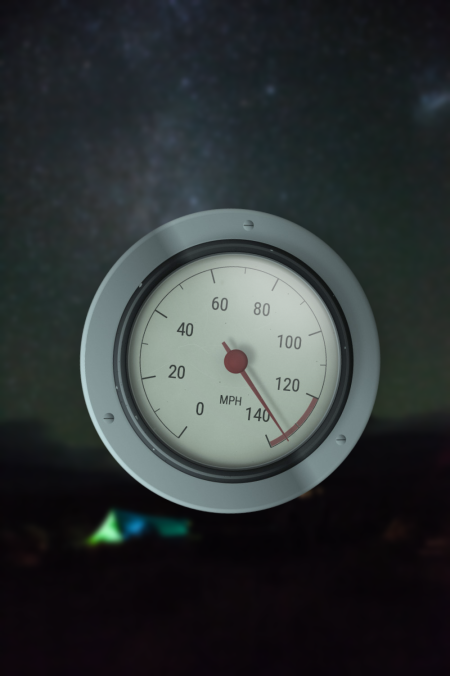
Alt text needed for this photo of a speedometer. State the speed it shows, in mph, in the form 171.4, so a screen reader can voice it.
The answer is 135
